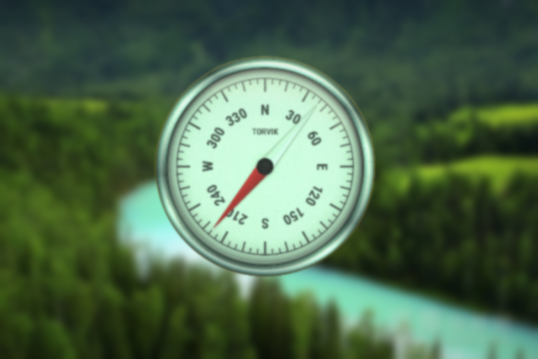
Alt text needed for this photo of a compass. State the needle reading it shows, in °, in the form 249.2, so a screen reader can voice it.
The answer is 220
